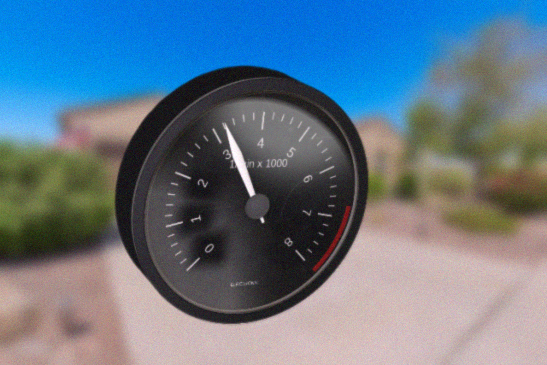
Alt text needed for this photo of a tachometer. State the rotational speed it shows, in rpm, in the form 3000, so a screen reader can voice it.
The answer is 3200
